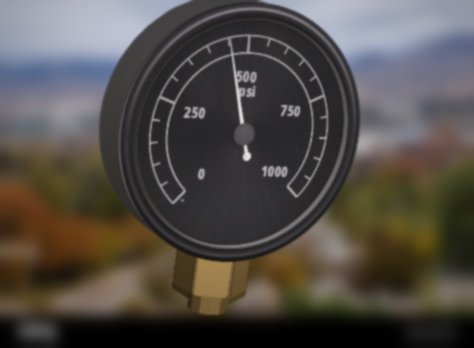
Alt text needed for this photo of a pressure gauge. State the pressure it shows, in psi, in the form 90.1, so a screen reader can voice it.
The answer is 450
